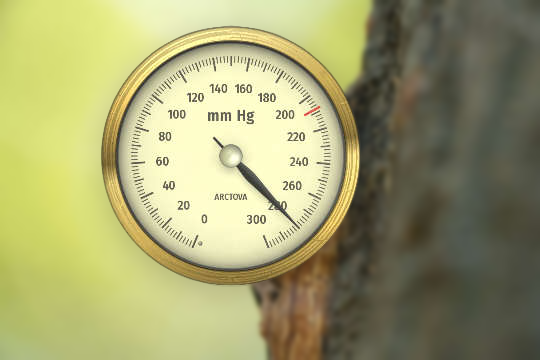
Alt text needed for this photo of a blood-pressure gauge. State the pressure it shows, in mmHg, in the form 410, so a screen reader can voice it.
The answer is 280
